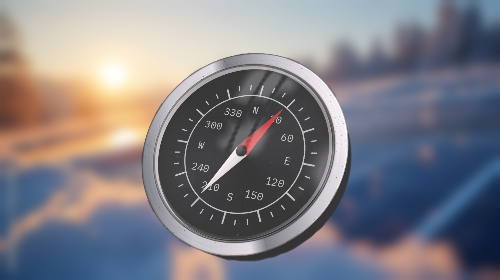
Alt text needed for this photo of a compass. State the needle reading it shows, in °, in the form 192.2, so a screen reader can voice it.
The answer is 30
